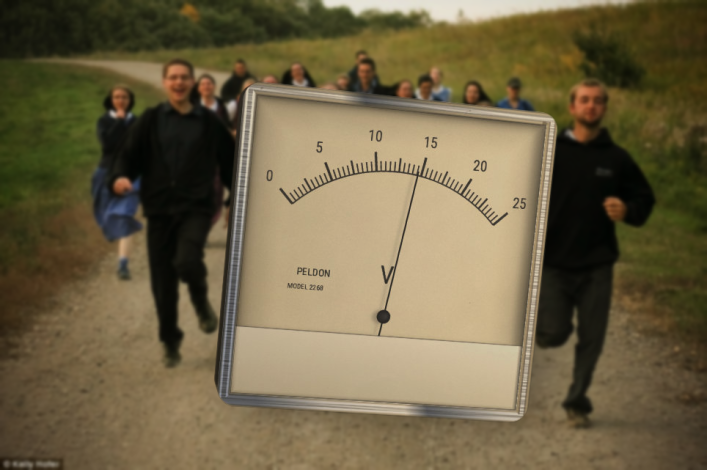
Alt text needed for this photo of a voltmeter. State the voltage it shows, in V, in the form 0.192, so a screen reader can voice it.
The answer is 14.5
